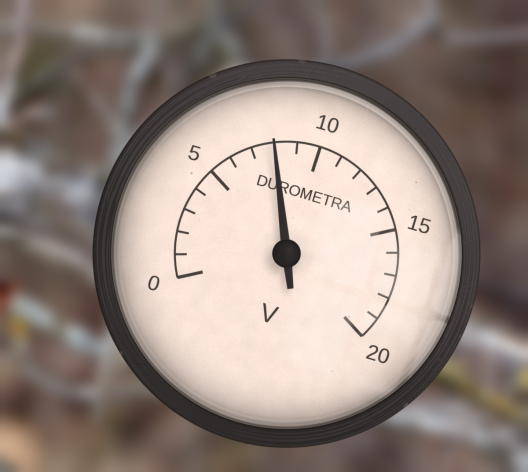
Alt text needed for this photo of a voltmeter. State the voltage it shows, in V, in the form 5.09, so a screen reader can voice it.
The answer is 8
